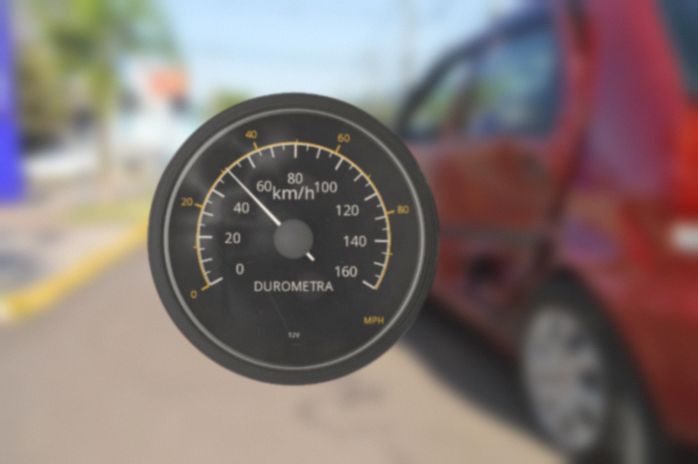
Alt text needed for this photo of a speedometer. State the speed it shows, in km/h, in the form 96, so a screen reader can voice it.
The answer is 50
